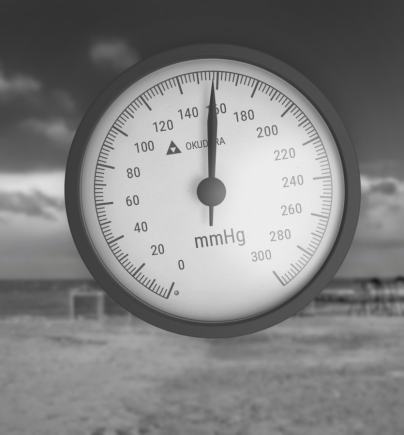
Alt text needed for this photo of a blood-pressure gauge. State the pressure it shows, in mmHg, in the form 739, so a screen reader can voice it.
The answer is 158
